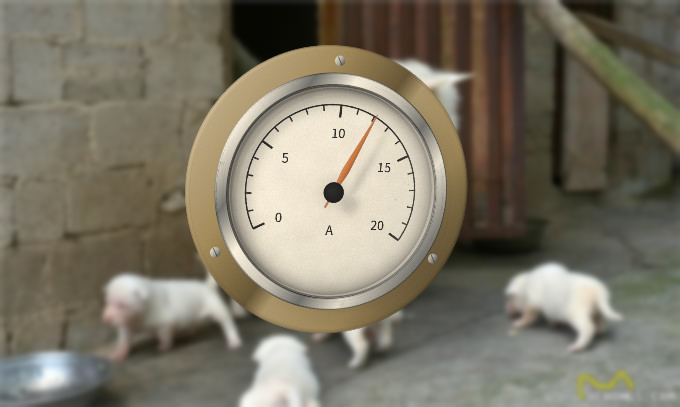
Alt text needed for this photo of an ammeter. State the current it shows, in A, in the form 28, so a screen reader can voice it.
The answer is 12
